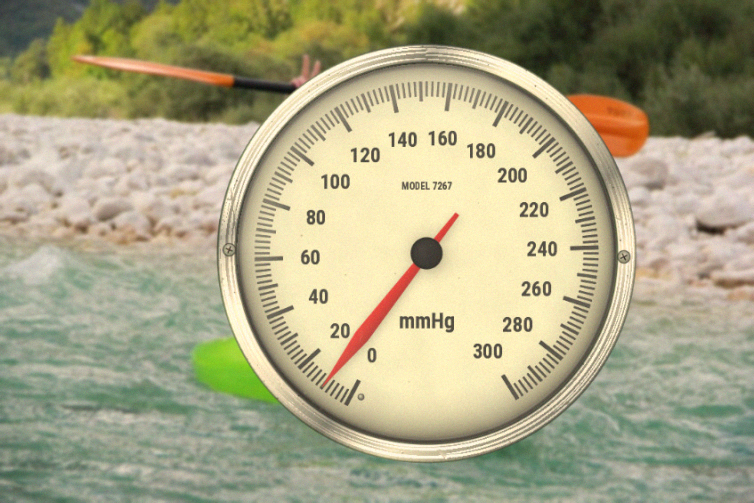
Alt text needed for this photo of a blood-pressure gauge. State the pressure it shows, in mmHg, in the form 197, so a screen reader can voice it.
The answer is 10
